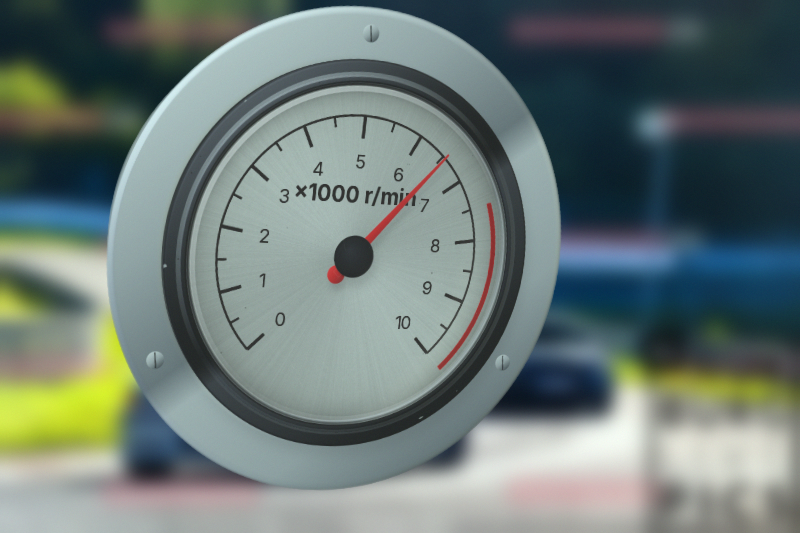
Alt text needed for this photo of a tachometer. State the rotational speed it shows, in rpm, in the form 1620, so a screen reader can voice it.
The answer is 6500
